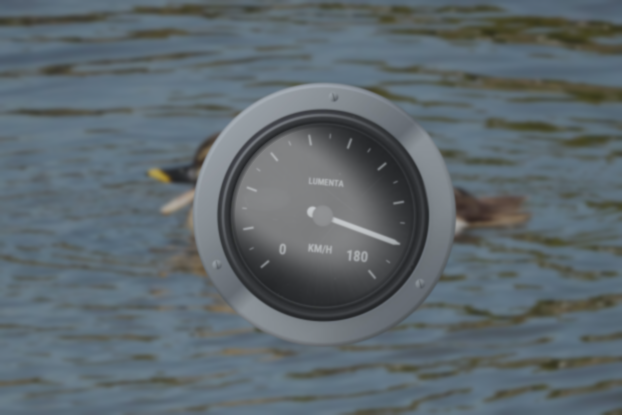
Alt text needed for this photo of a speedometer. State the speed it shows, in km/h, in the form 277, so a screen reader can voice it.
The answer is 160
